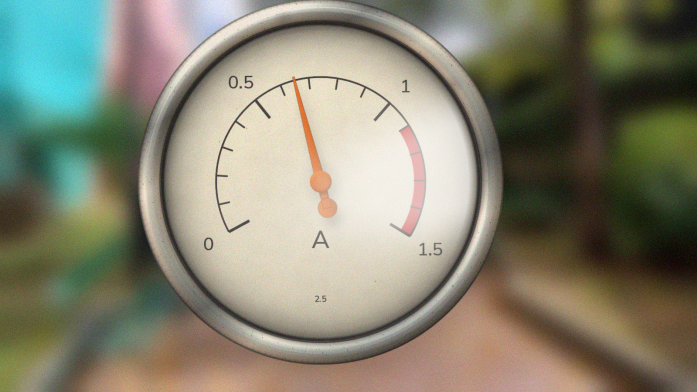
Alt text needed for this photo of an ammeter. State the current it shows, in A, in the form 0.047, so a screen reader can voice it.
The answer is 0.65
